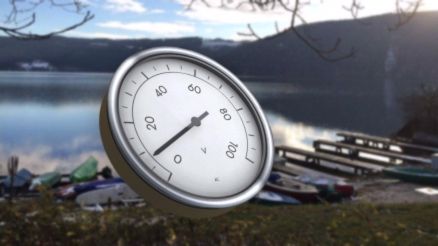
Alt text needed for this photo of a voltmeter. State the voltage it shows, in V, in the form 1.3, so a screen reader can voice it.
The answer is 7.5
